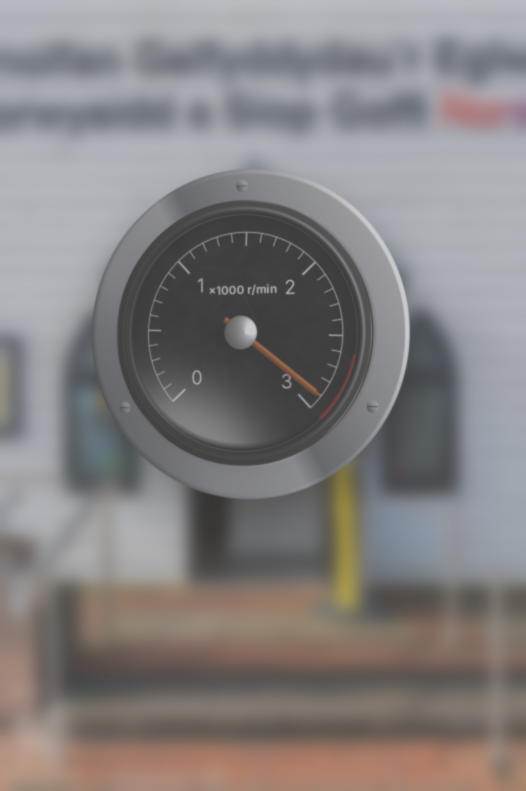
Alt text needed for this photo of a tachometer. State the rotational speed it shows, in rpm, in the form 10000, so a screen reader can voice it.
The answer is 2900
